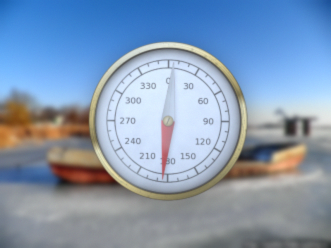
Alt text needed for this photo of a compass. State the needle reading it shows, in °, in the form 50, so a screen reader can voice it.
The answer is 185
